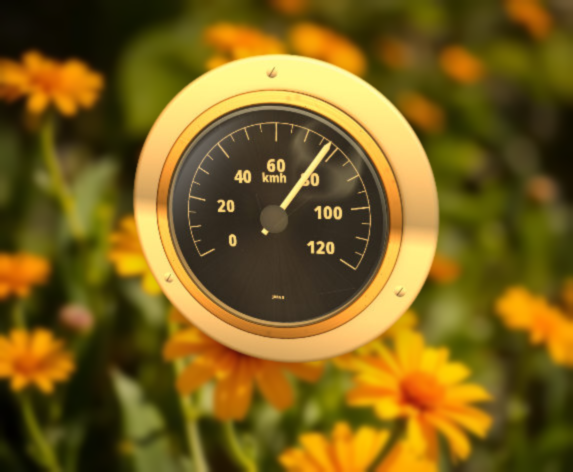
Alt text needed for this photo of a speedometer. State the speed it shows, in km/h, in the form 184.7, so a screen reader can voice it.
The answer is 77.5
